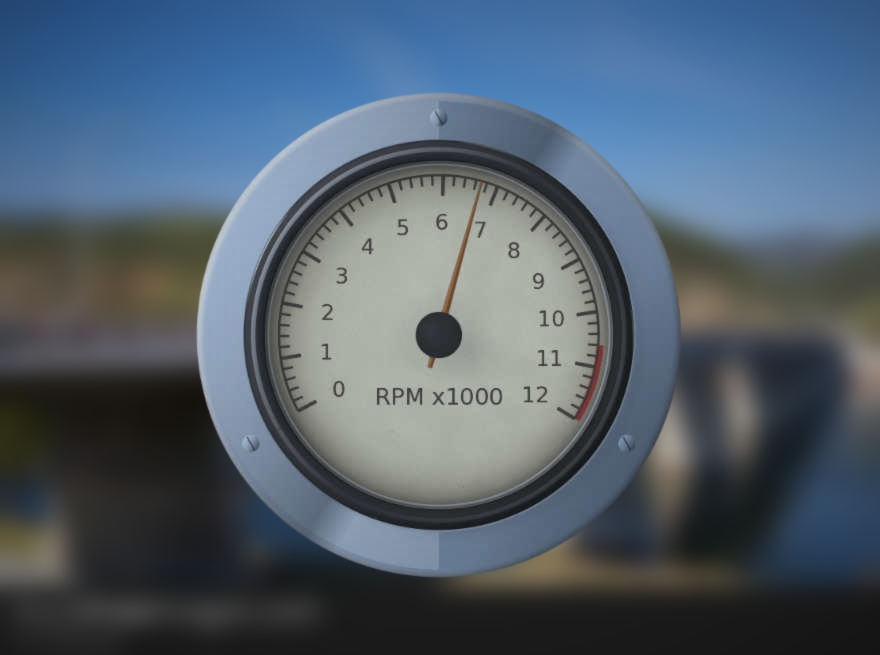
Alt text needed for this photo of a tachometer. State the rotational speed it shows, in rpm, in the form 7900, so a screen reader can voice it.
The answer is 6700
